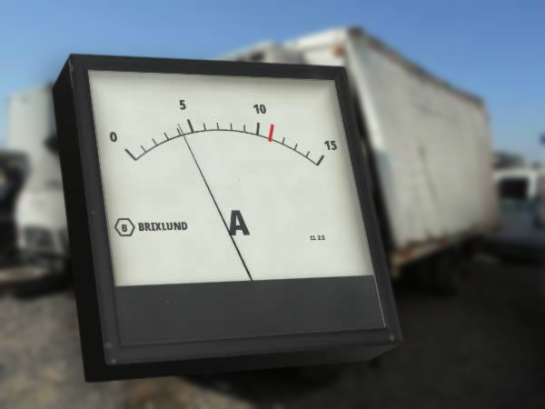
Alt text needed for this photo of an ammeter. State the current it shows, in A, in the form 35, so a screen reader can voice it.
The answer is 4
